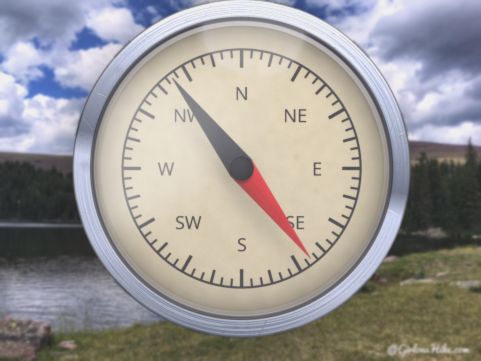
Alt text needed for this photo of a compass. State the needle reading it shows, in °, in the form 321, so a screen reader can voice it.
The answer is 142.5
